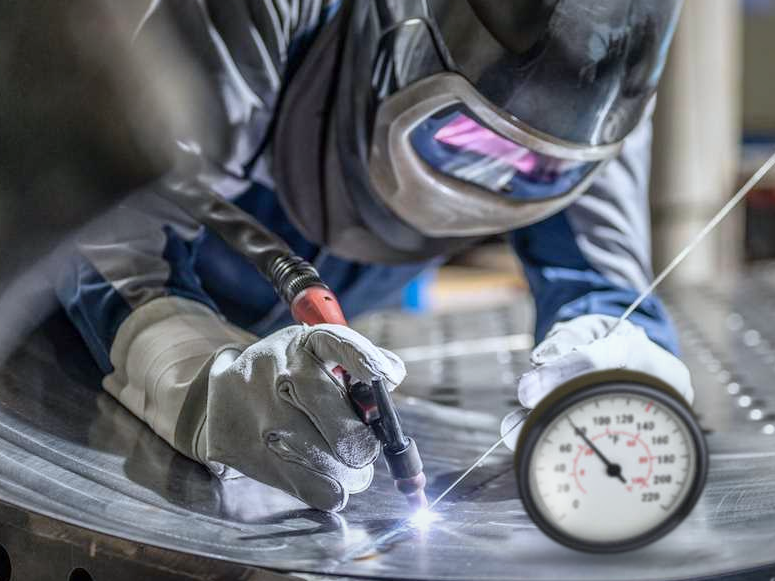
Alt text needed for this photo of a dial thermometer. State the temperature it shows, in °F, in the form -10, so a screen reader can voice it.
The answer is 80
